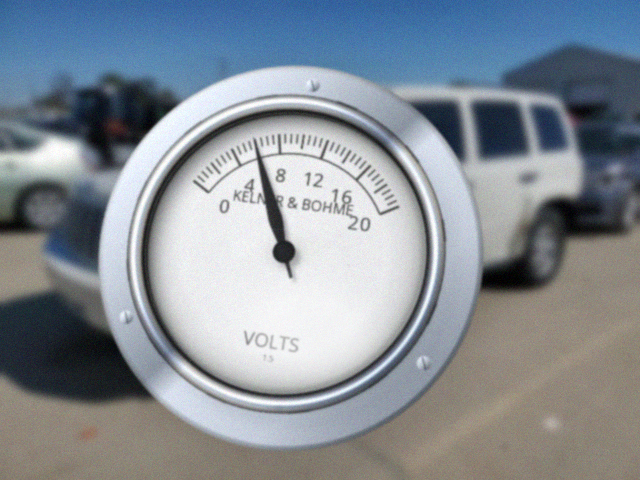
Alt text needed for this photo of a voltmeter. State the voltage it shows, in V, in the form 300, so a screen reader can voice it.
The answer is 6
